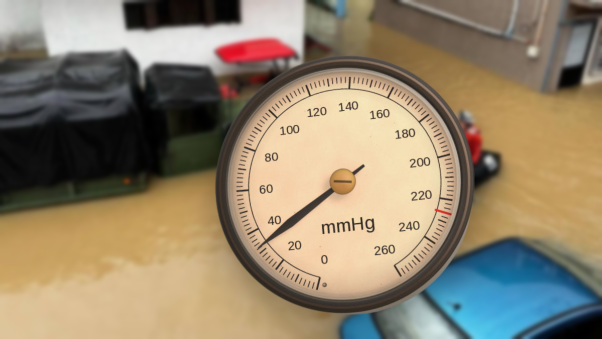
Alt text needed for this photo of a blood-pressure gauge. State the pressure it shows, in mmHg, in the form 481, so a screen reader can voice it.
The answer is 32
